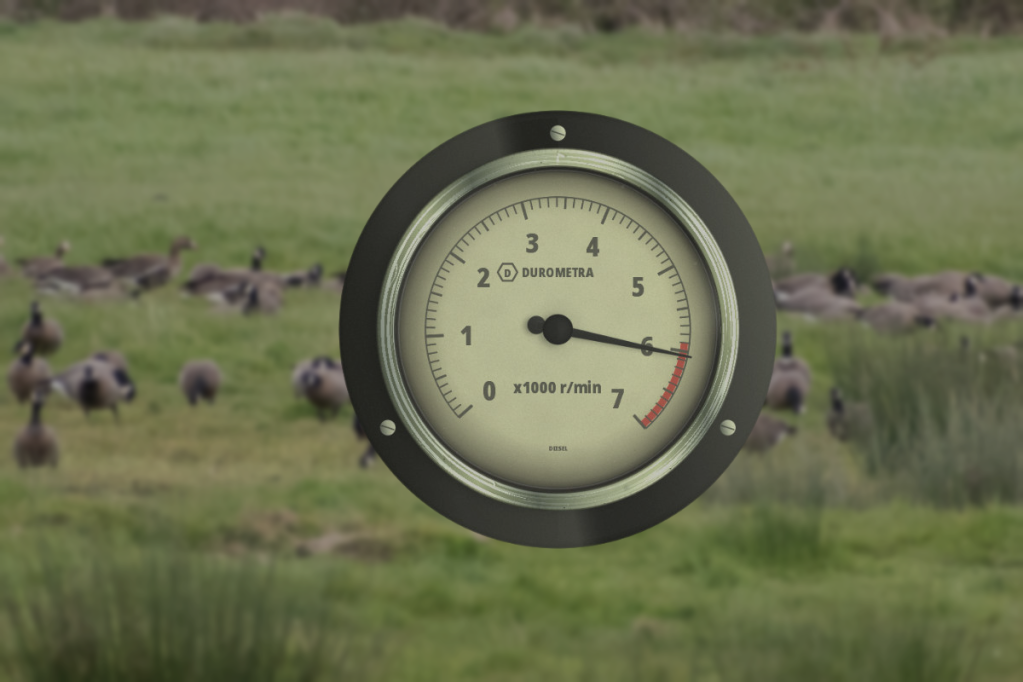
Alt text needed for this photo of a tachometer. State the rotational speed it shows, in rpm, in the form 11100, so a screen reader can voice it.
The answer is 6050
